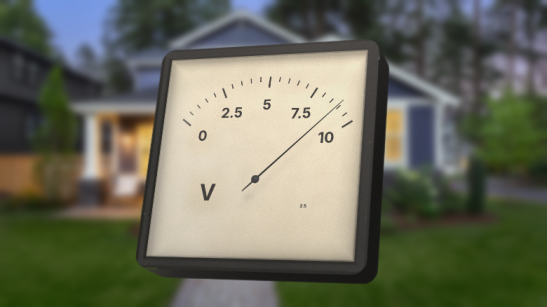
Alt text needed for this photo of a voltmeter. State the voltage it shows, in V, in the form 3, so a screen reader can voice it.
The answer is 9
